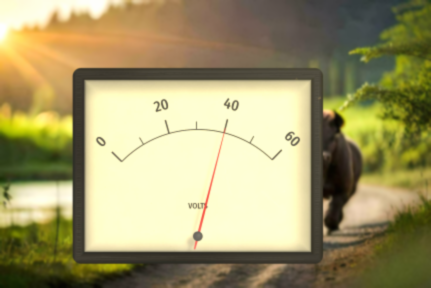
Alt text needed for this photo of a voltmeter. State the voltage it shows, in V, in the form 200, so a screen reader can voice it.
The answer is 40
